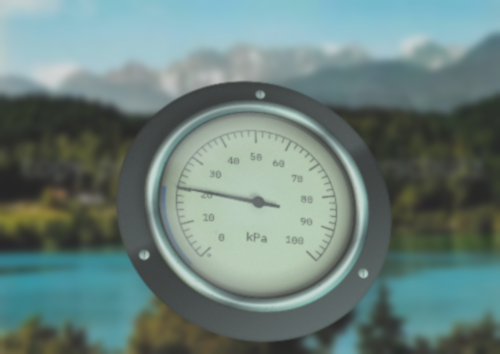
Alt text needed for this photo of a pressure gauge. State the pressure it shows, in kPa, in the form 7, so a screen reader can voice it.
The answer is 20
